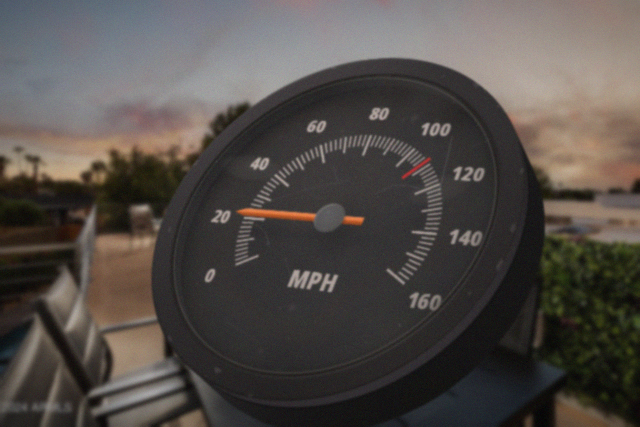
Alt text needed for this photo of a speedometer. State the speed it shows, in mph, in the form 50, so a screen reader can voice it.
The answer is 20
